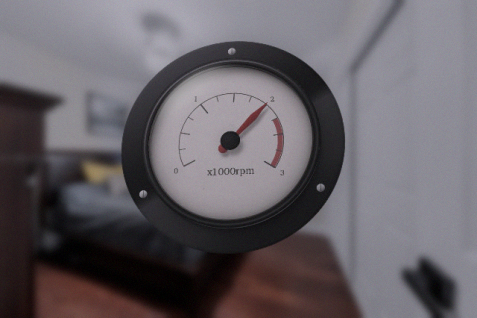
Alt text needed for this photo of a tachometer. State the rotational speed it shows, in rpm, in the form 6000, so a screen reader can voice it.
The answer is 2000
